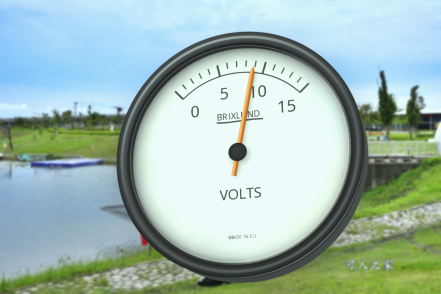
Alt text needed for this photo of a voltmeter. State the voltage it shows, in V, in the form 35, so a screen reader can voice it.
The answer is 9
